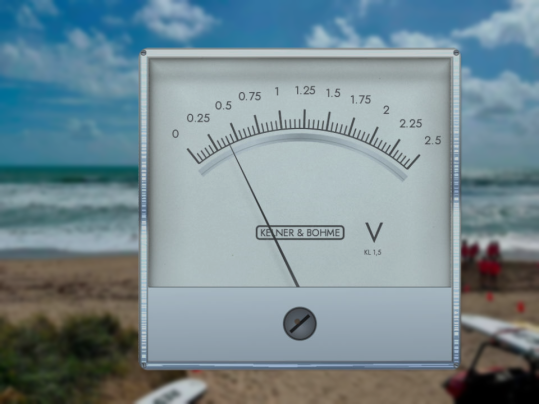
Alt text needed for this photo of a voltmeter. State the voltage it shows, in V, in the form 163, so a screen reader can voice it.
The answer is 0.4
